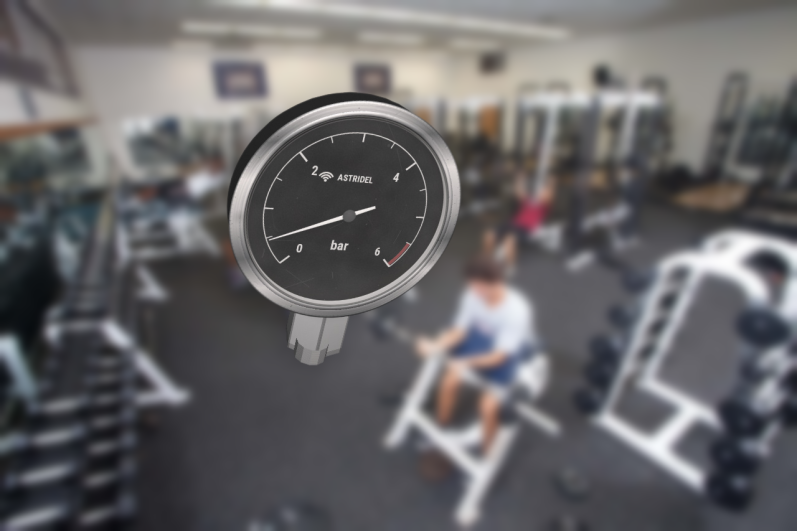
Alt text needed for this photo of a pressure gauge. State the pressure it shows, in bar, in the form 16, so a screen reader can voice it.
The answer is 0.5
